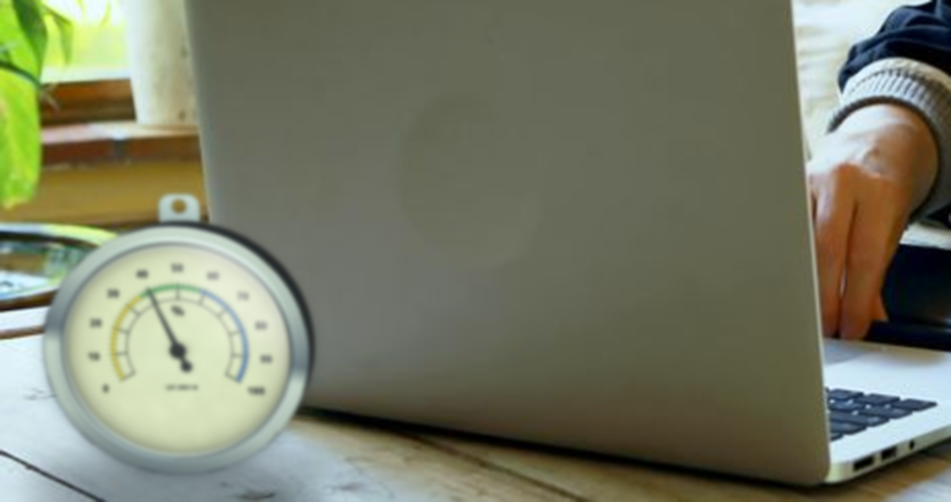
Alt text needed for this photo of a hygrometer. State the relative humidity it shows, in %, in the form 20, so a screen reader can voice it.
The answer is 40
